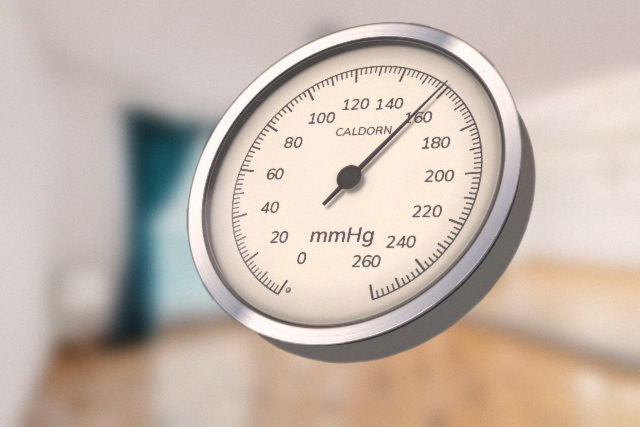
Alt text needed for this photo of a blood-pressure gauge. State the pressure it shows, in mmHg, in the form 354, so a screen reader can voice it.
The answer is 160
